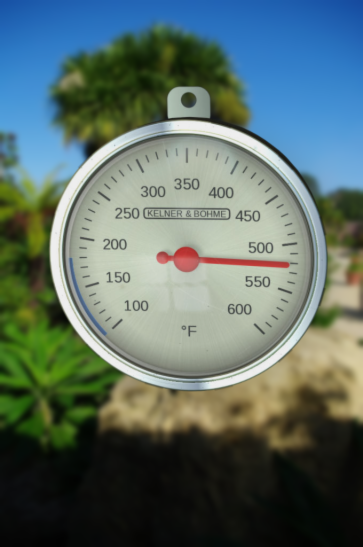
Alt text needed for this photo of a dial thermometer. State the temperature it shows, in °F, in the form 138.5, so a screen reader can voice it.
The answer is 520
